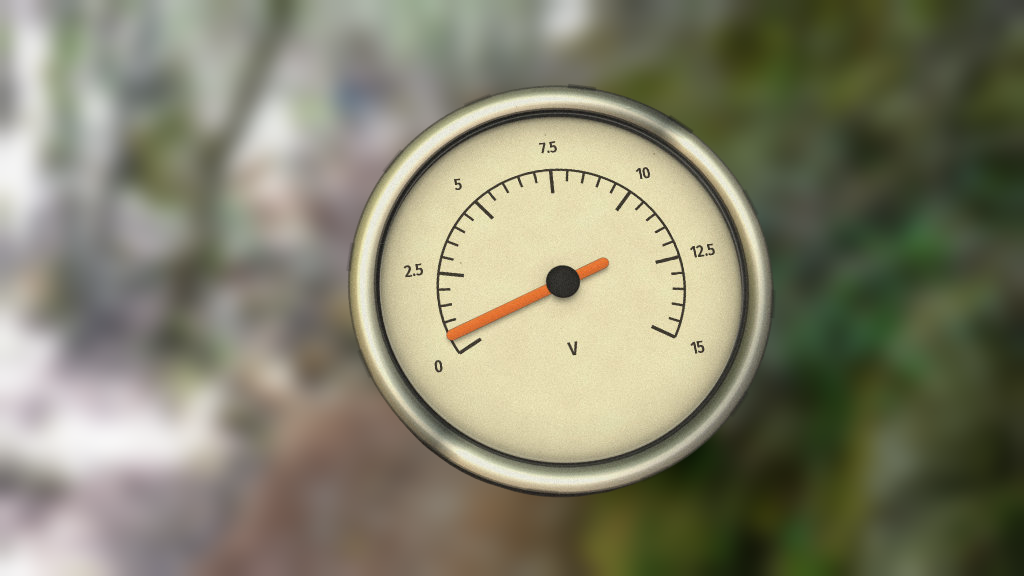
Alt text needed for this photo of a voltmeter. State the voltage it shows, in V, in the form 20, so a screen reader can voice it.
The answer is 0.5
